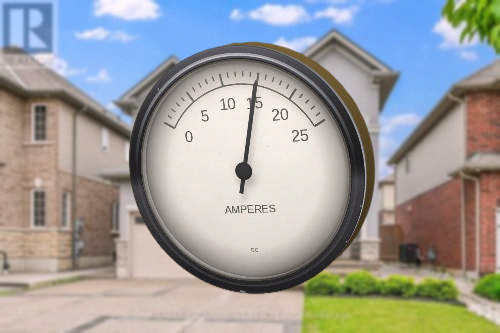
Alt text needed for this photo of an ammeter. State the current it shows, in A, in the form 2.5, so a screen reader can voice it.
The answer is 15
